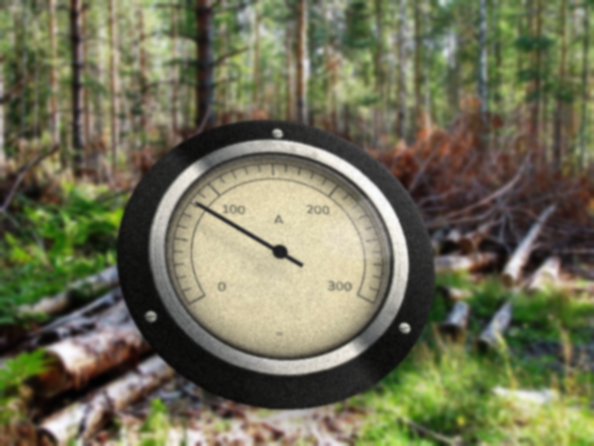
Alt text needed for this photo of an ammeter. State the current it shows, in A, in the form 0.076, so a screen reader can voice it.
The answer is 80
